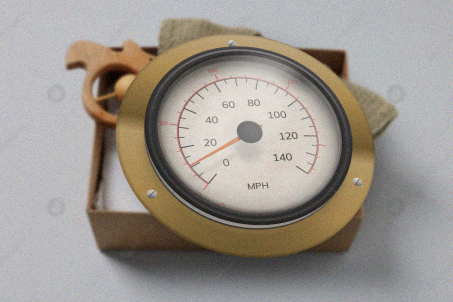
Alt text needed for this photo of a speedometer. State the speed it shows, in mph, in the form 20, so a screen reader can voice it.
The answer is 10
